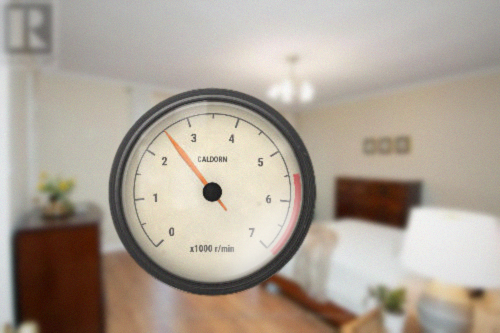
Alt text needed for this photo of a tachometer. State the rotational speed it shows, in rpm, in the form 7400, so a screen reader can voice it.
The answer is 2500
